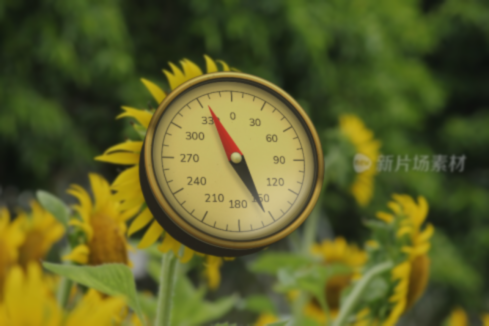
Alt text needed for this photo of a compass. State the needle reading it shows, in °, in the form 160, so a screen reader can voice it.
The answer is 335
